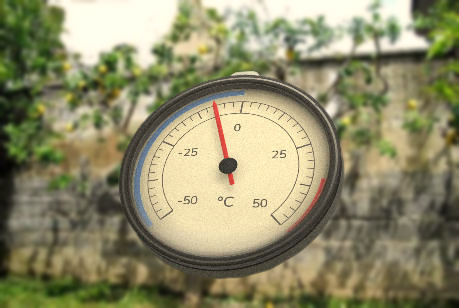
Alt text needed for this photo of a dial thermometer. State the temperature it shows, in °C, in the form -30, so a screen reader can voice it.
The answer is -7.5
